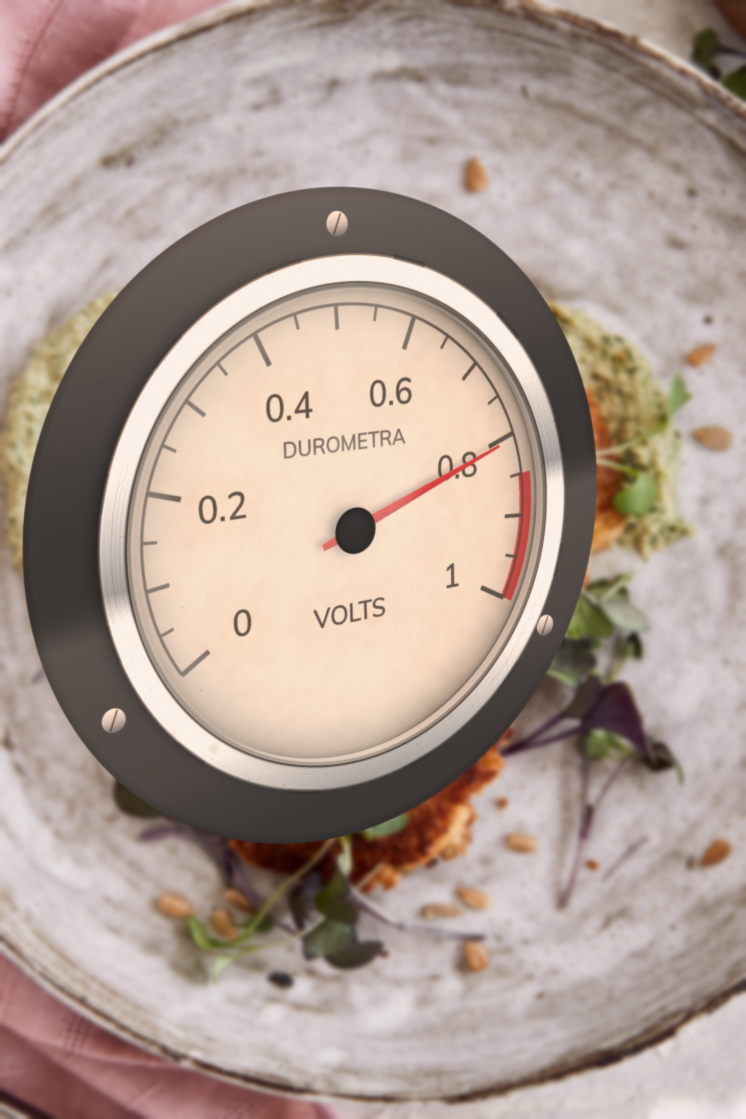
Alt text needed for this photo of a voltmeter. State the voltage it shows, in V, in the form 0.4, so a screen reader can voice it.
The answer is 0.8
